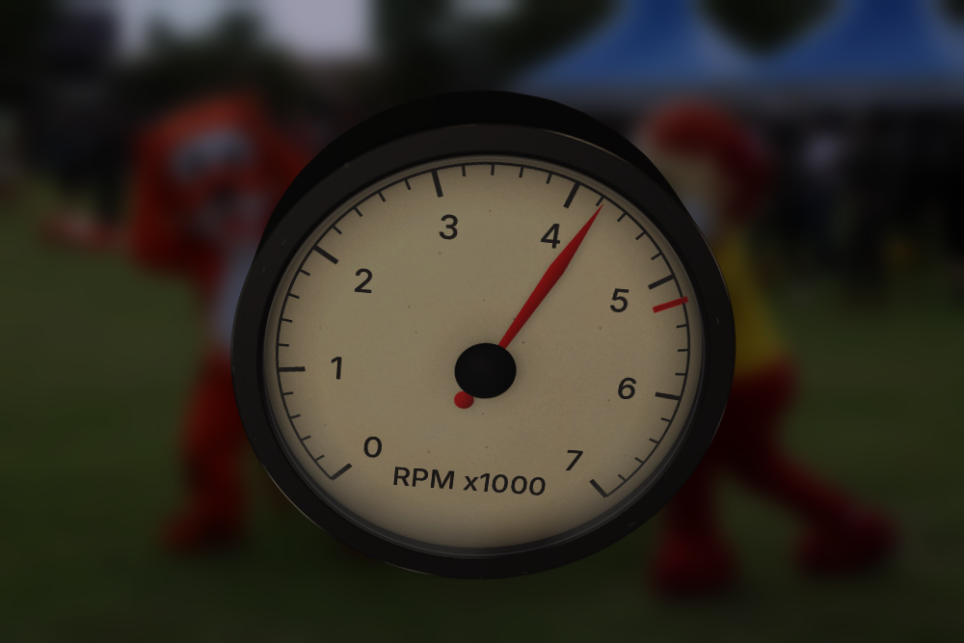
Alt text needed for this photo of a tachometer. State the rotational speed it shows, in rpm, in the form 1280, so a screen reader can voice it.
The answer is 4200
